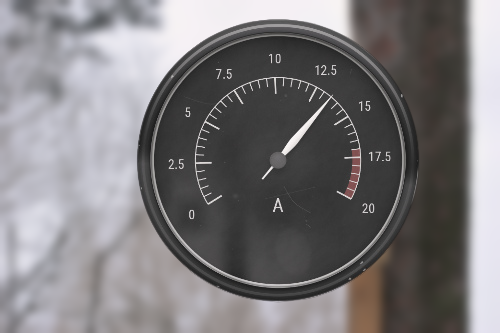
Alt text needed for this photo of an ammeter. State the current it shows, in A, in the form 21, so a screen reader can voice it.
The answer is 13.5
